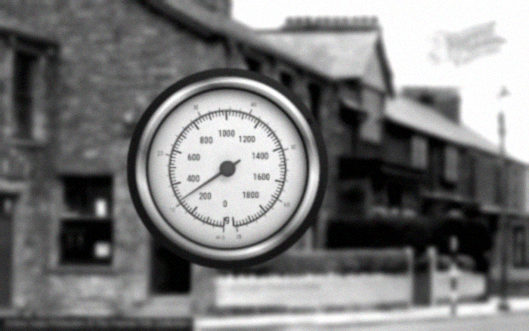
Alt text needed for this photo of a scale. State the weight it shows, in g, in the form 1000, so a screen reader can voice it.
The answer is 300
